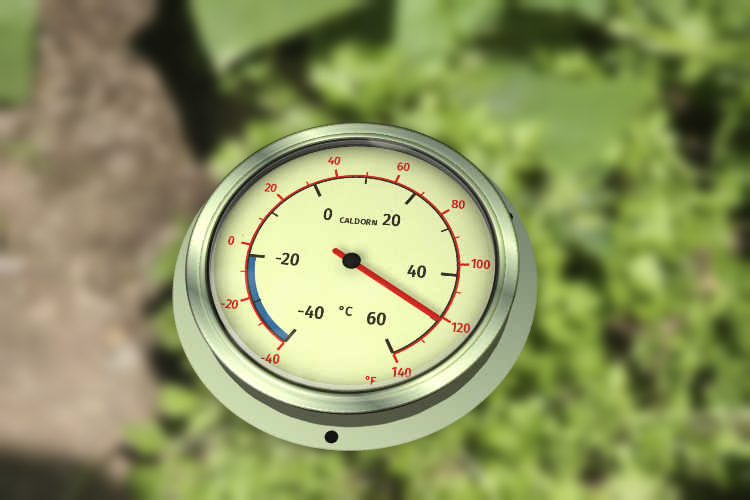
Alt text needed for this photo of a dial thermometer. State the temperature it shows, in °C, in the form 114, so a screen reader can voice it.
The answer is 50
